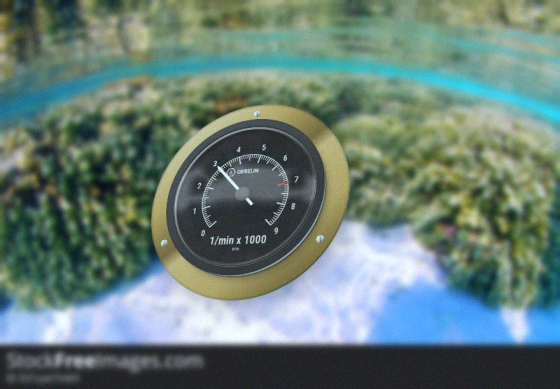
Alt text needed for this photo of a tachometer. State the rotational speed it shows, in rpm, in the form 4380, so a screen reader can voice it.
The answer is 3000
